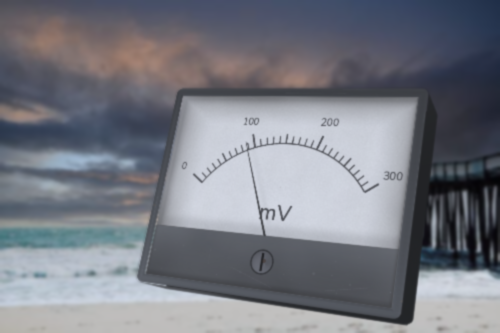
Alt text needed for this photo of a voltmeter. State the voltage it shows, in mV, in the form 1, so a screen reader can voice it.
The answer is 90
